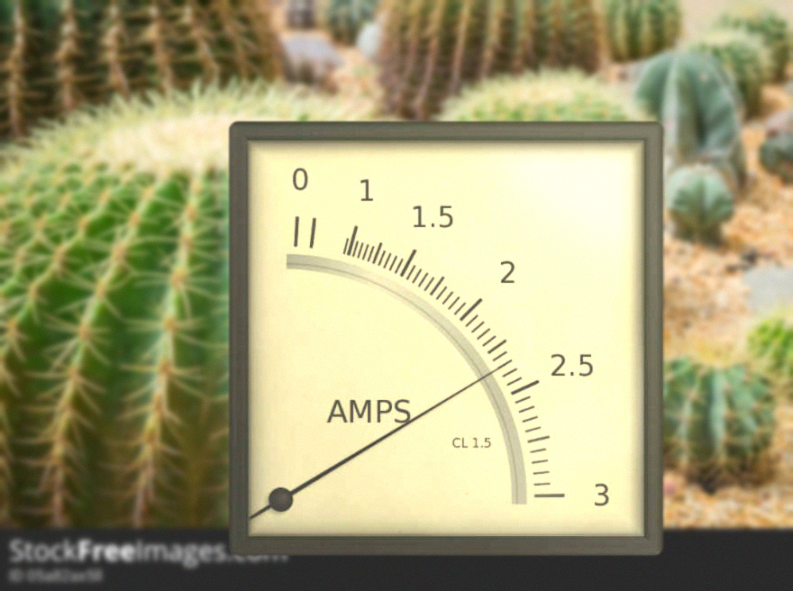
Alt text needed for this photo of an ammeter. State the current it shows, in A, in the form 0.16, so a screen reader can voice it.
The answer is 2.35
